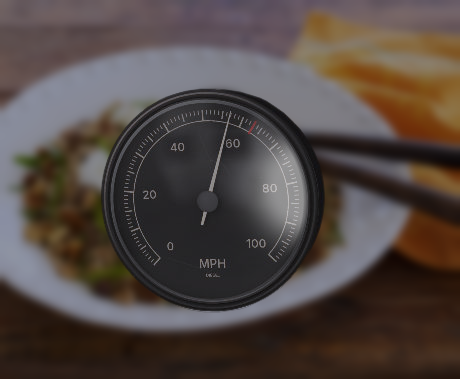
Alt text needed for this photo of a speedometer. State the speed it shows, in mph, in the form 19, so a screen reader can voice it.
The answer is 57
